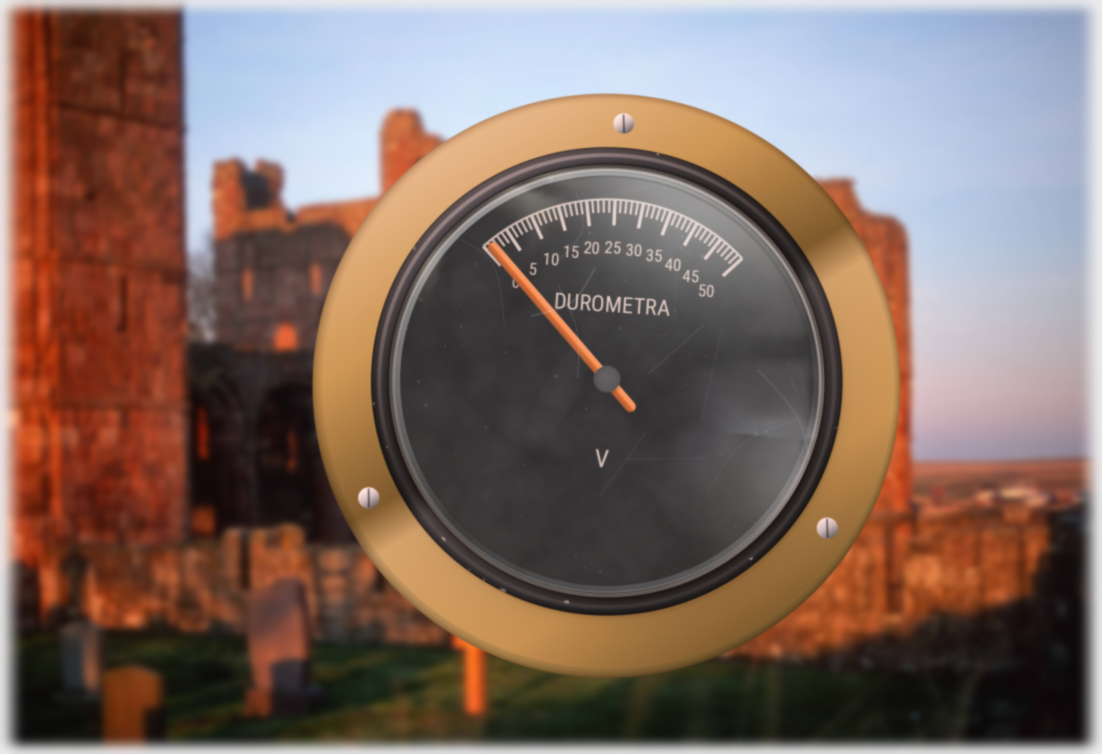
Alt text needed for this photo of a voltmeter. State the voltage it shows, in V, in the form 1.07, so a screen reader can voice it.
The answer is 1
